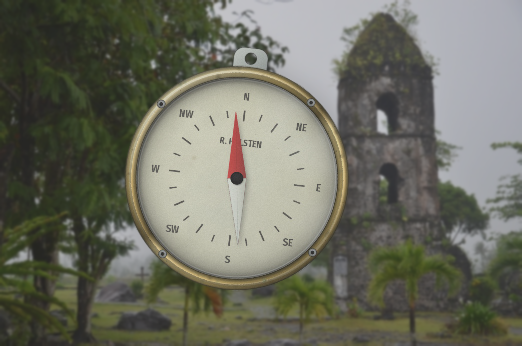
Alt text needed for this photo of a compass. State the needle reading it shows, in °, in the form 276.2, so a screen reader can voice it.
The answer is 352.5
